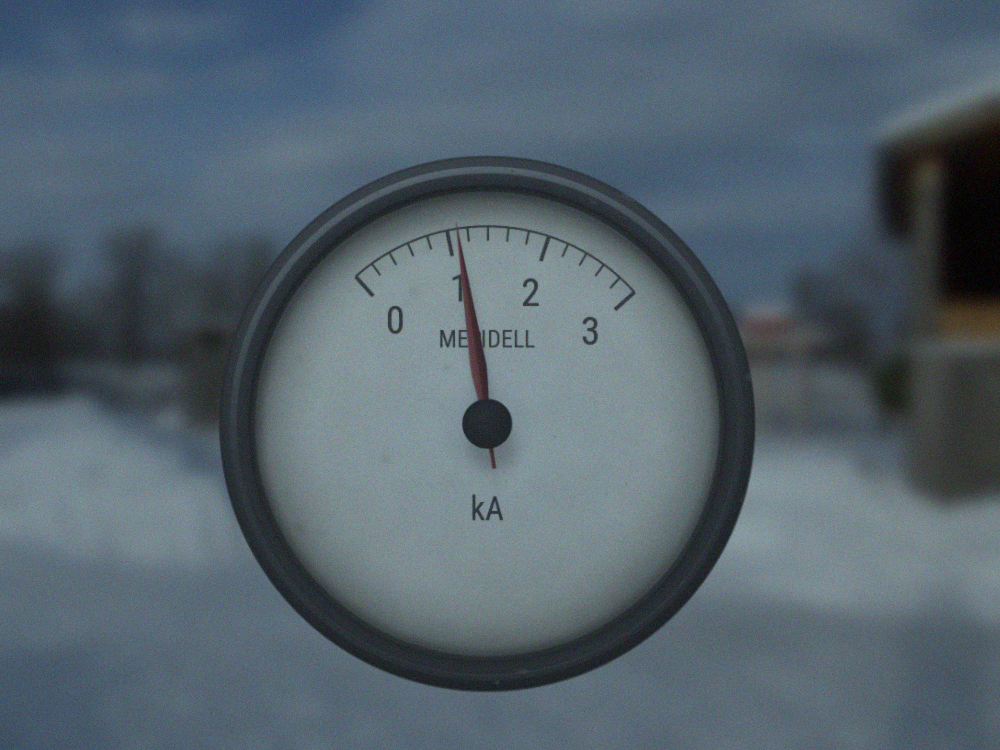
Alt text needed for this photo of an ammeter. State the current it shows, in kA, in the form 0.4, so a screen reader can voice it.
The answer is 1.1
